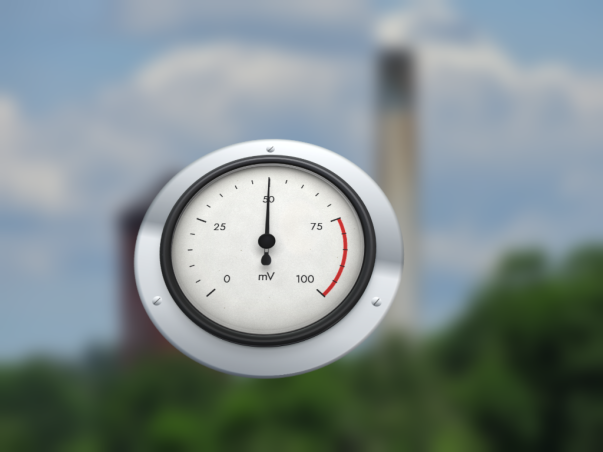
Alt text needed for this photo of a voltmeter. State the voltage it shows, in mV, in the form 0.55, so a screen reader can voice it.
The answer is 50
